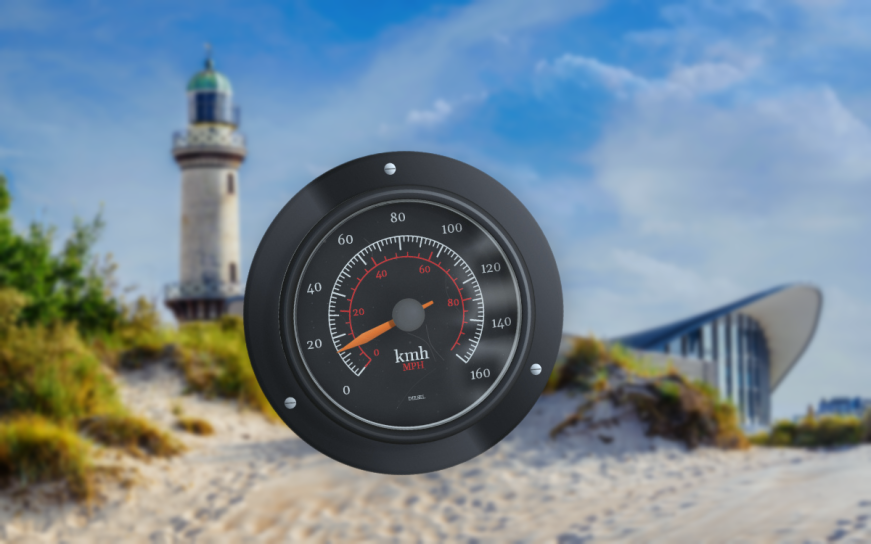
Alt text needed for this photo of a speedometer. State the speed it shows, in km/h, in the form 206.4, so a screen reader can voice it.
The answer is 14
